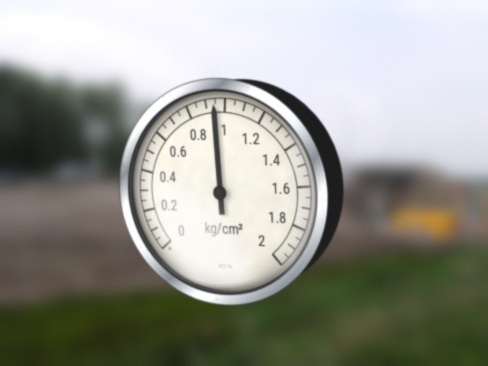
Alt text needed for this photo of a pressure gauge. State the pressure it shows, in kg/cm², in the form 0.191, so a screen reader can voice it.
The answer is 0.95
